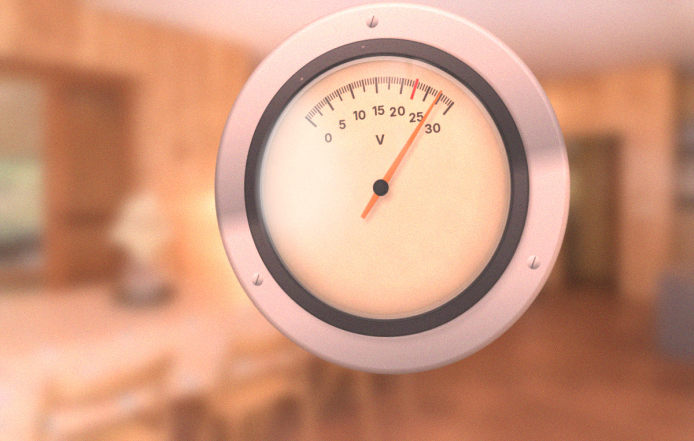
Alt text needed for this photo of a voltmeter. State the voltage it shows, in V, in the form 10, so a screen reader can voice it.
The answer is 27.5
